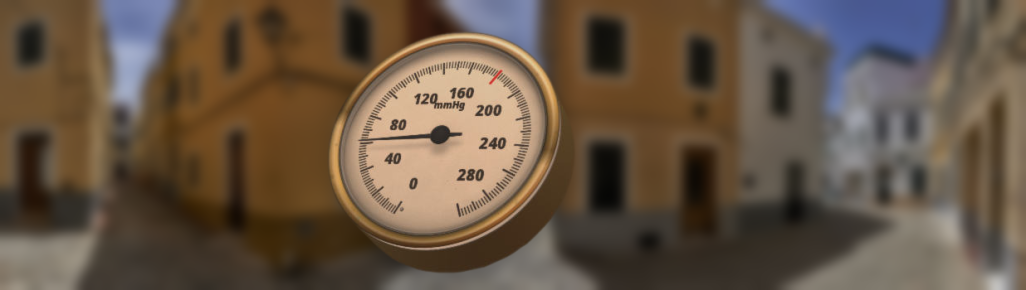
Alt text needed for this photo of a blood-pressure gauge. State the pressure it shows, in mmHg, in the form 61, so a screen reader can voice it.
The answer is 60
